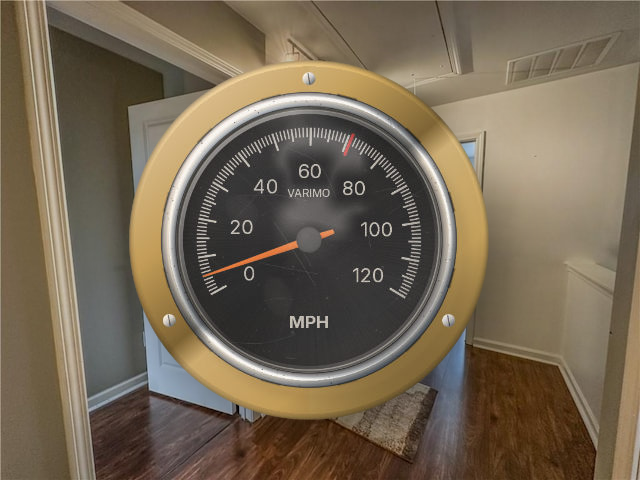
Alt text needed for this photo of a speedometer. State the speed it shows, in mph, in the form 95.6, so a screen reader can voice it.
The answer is 5
